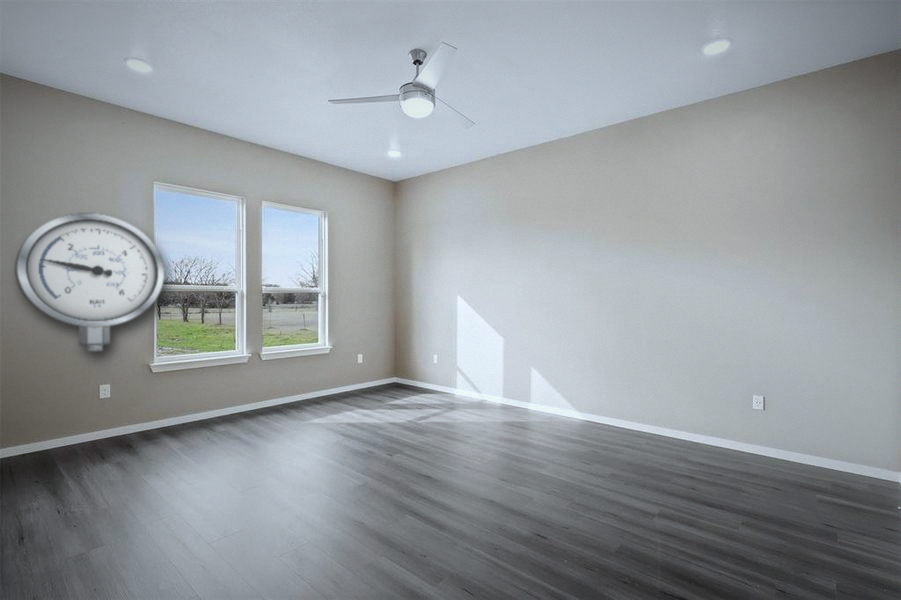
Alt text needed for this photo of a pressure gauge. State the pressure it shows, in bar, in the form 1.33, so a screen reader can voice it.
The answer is 1.2
